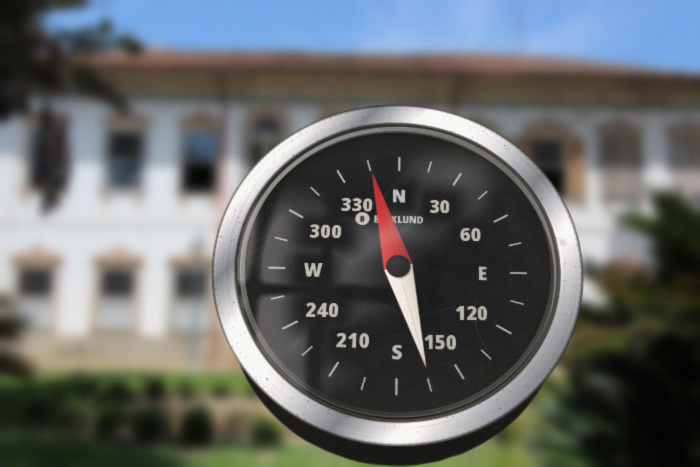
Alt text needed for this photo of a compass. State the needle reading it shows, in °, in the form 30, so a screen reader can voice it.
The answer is 345
